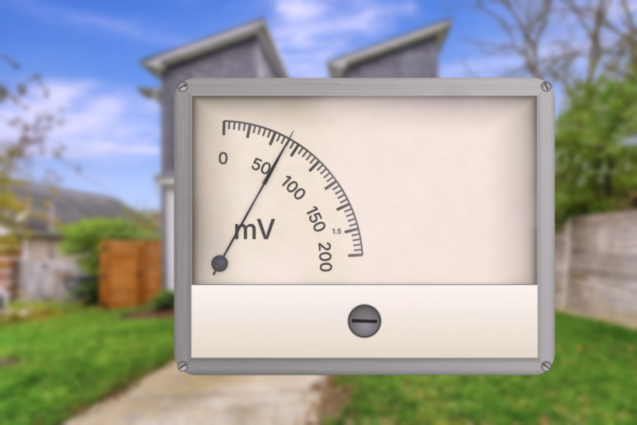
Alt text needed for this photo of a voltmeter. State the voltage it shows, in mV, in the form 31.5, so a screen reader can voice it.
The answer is 65
